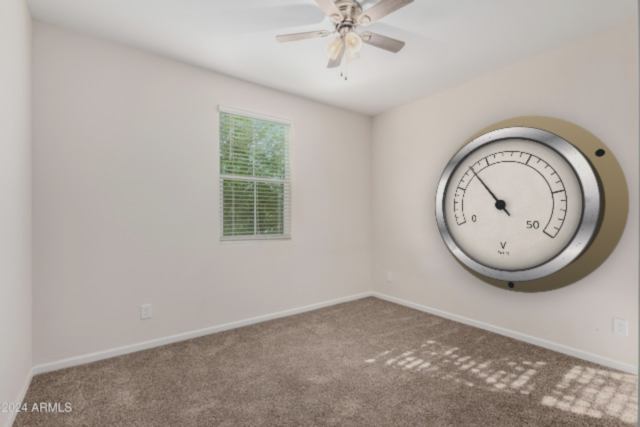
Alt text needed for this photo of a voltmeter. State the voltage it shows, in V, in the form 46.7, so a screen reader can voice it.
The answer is 16
